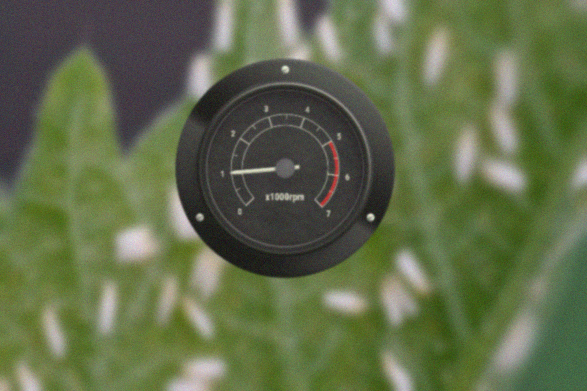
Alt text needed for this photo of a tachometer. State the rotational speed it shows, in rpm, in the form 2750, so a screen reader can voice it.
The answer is 1000
